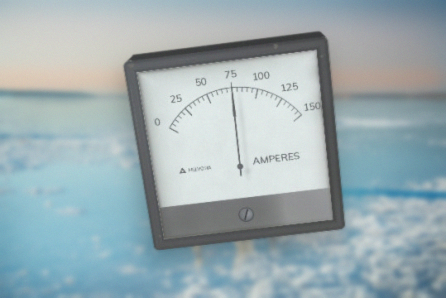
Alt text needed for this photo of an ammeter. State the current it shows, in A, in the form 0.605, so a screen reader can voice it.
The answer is 75
